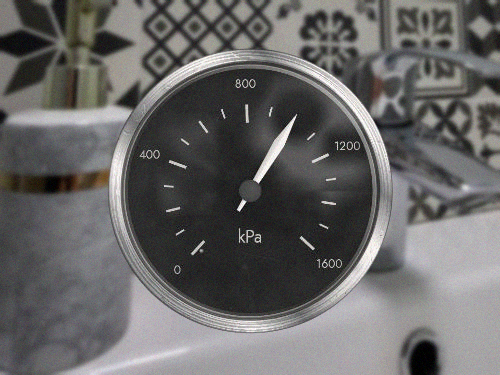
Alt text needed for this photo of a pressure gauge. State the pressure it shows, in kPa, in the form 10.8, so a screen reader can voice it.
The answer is 1000
